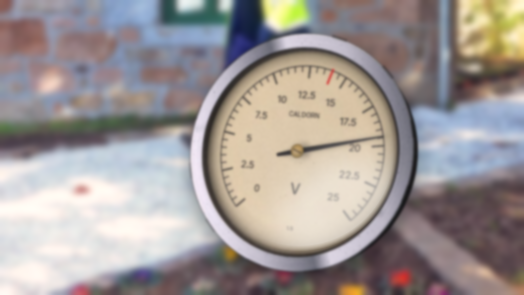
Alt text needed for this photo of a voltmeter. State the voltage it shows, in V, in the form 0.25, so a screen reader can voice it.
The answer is 19.5
